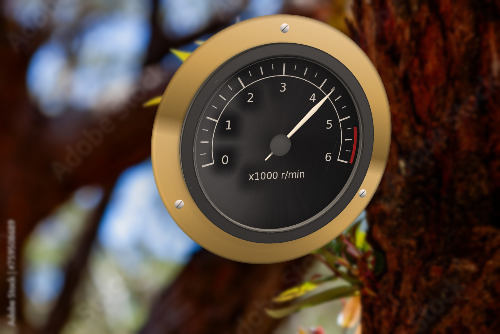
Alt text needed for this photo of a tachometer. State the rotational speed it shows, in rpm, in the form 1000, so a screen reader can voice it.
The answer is 4250
